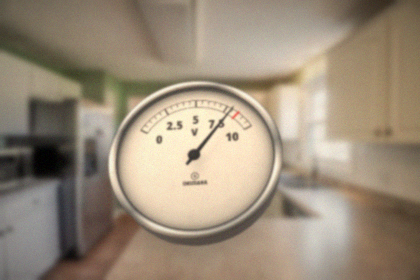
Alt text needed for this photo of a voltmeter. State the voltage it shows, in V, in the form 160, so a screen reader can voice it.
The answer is 8
